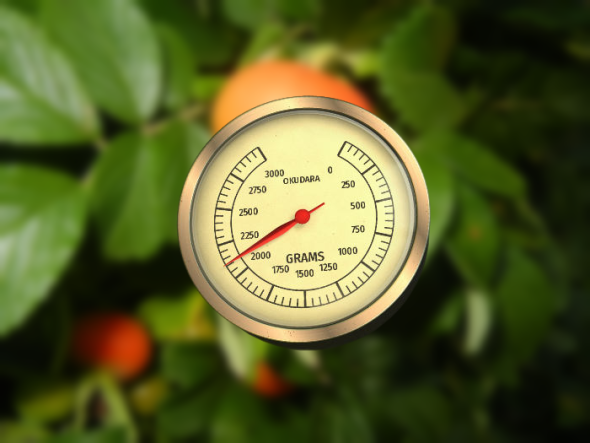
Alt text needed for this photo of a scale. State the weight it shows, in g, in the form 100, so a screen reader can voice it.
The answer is 2100
